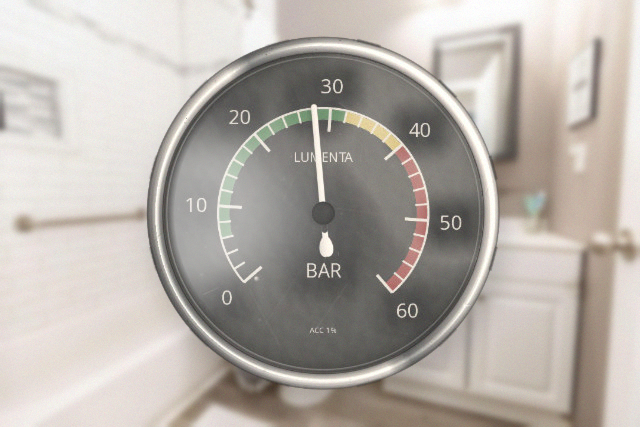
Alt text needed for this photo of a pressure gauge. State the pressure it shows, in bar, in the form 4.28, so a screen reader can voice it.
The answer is 28
